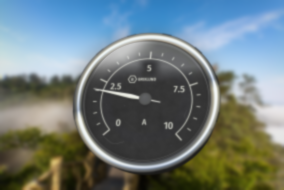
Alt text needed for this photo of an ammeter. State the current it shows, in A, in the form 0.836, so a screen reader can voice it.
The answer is 2
